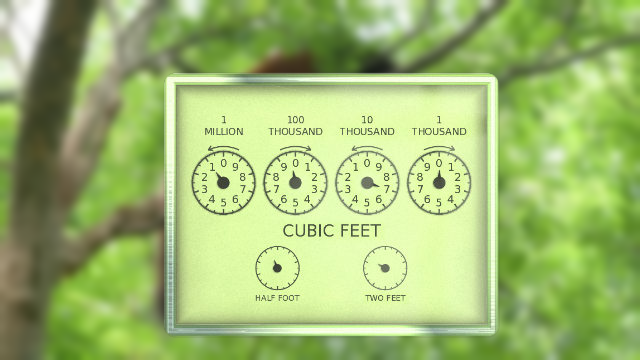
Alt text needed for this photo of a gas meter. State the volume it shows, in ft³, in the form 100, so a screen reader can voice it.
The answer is 97000
